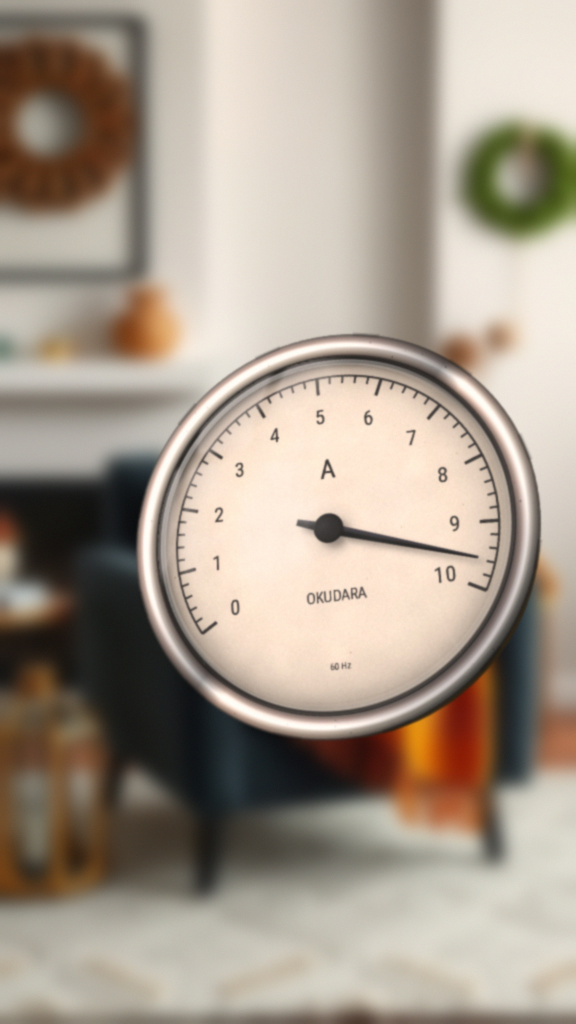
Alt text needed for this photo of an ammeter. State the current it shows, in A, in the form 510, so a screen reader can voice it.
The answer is 9.6
